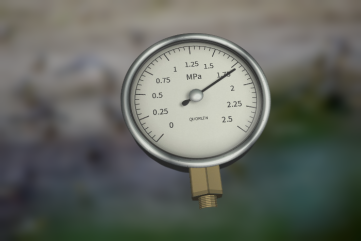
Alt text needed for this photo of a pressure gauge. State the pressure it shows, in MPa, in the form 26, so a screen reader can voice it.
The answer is 1.8
